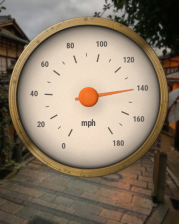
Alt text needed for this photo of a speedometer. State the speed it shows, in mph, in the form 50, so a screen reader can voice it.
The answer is 140
